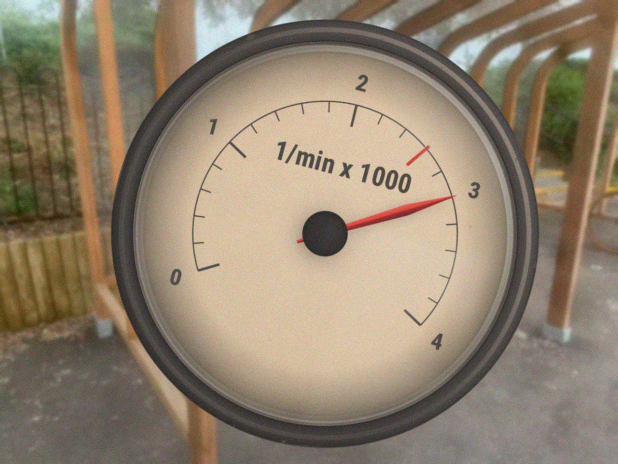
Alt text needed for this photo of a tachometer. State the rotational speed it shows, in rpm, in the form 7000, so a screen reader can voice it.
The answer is 3000
